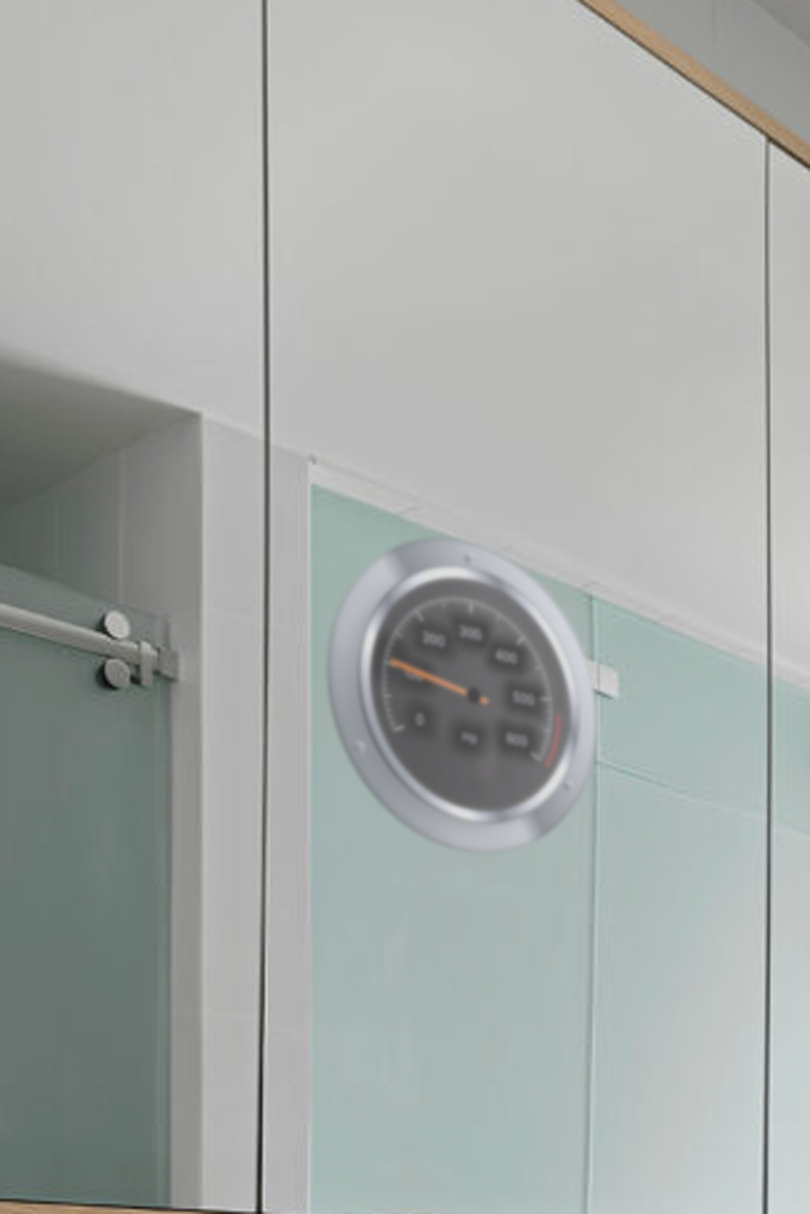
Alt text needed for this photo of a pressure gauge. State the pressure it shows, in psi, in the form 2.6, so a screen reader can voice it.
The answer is 100
